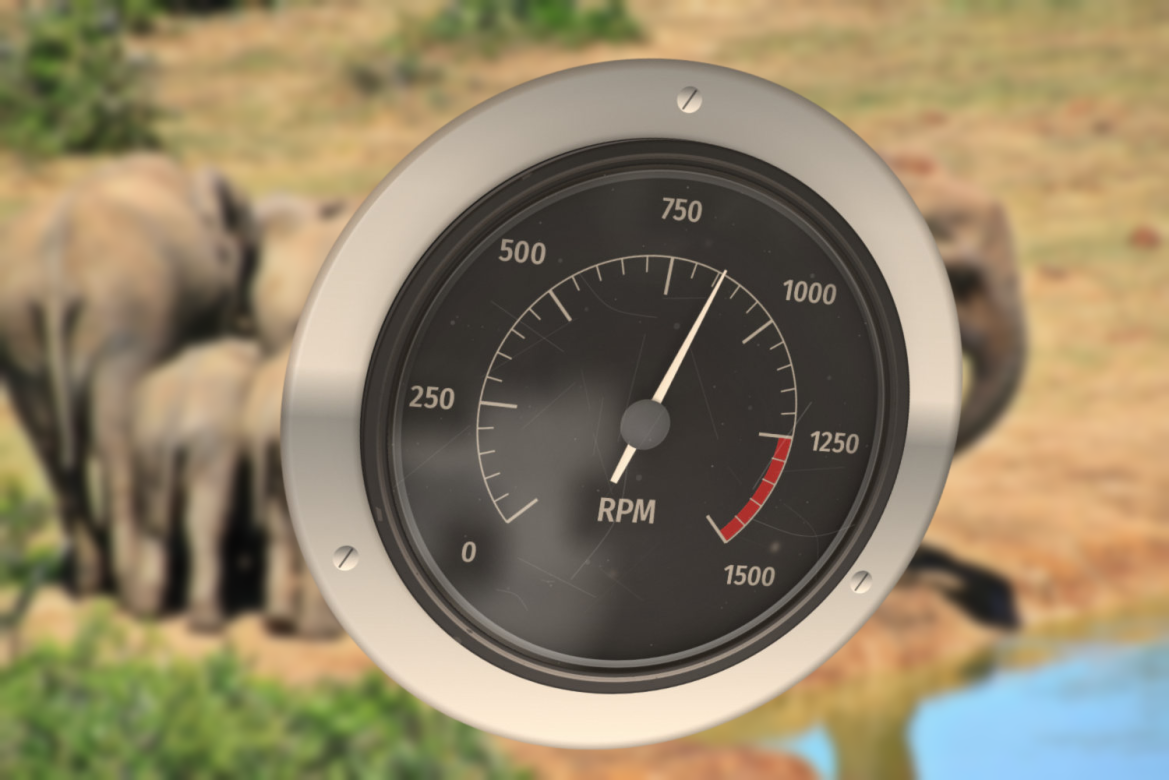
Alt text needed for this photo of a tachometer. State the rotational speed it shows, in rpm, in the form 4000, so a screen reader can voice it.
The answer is 850
